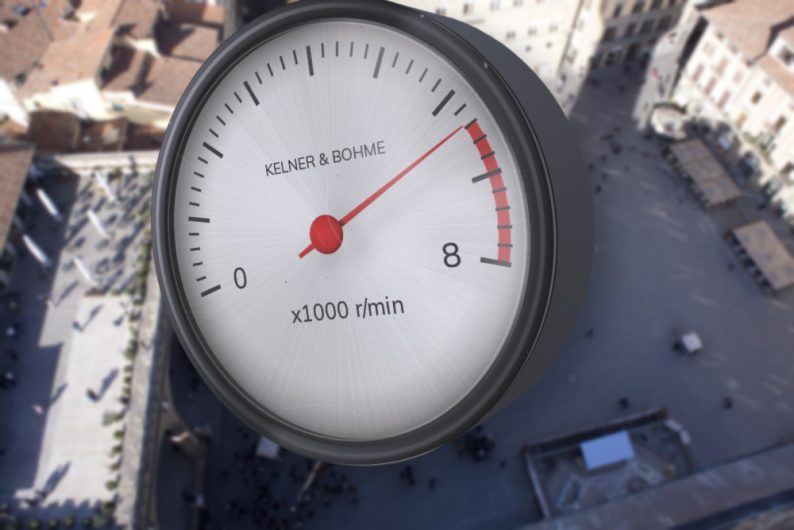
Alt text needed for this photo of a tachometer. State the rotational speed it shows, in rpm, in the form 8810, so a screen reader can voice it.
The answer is 6400
